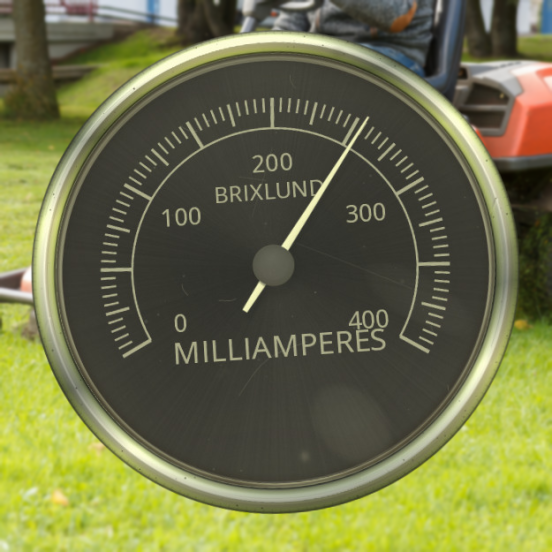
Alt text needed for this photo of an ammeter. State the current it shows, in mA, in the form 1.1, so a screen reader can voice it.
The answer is 255
